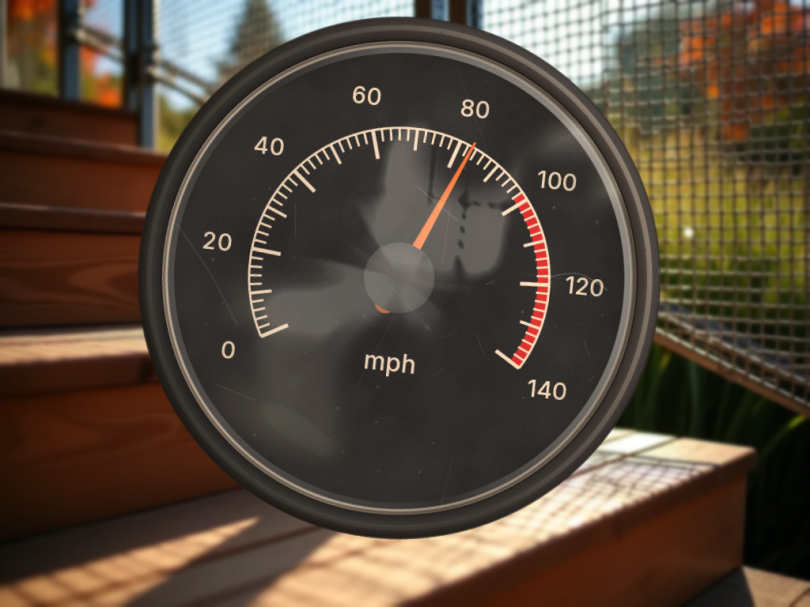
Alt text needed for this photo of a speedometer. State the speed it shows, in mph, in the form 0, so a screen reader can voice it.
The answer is 83
